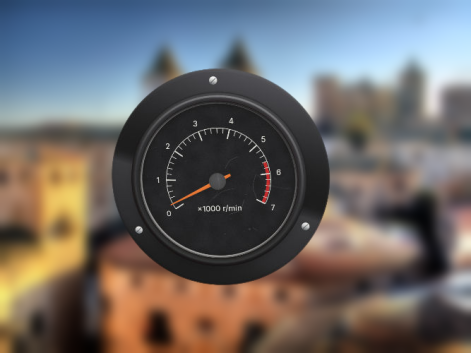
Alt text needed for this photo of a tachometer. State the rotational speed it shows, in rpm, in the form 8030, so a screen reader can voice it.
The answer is 200
